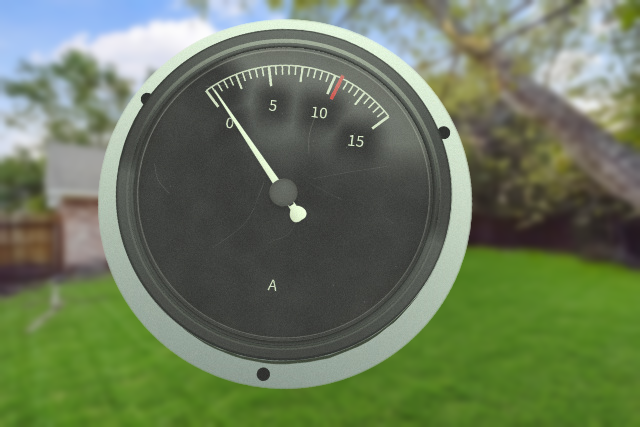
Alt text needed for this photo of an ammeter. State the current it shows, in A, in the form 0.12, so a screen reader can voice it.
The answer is 0.5
